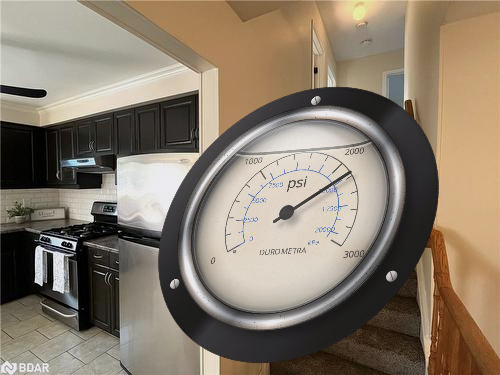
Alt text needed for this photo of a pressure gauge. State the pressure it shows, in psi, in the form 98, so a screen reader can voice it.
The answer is 2200
